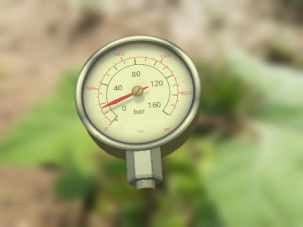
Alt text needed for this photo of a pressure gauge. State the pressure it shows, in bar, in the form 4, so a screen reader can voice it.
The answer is 15
